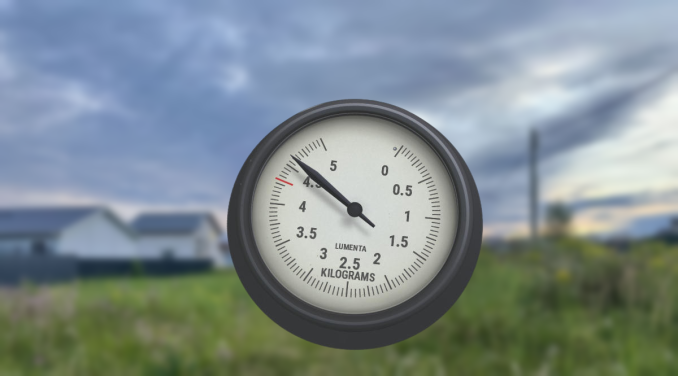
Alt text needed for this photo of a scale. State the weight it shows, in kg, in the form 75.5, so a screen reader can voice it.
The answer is 4.6
